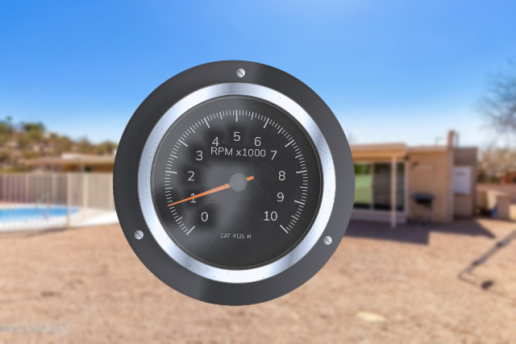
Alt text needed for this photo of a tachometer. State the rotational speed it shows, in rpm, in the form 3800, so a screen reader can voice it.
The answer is 1000
